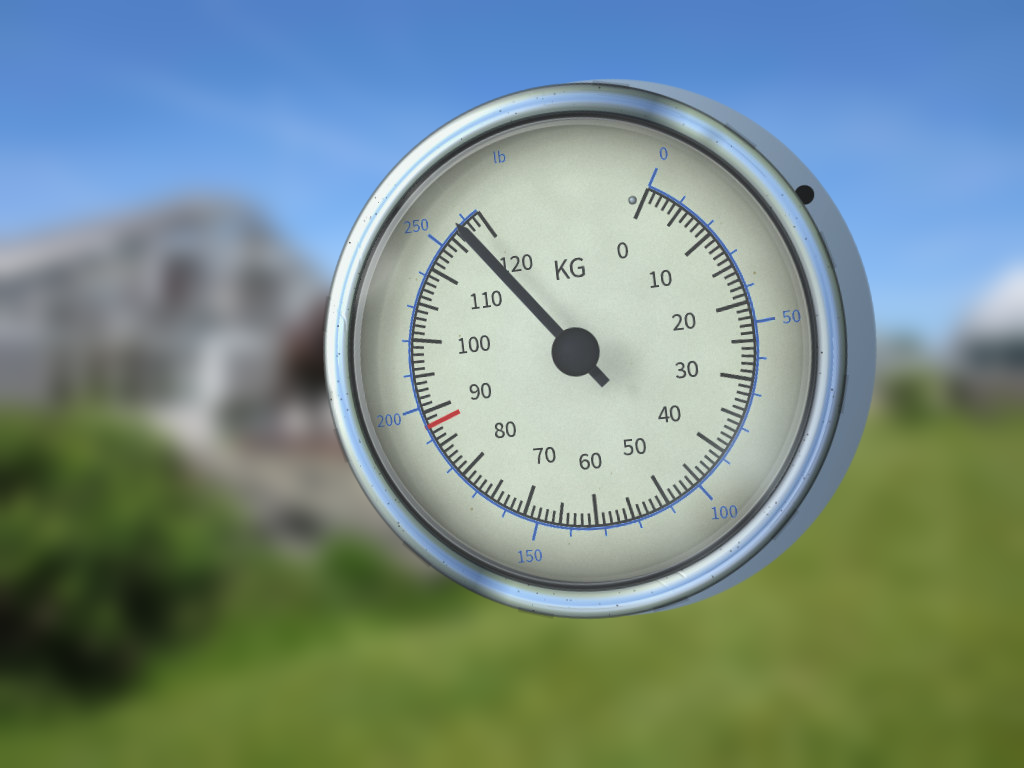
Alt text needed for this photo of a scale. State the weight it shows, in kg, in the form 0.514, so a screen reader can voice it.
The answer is 117
